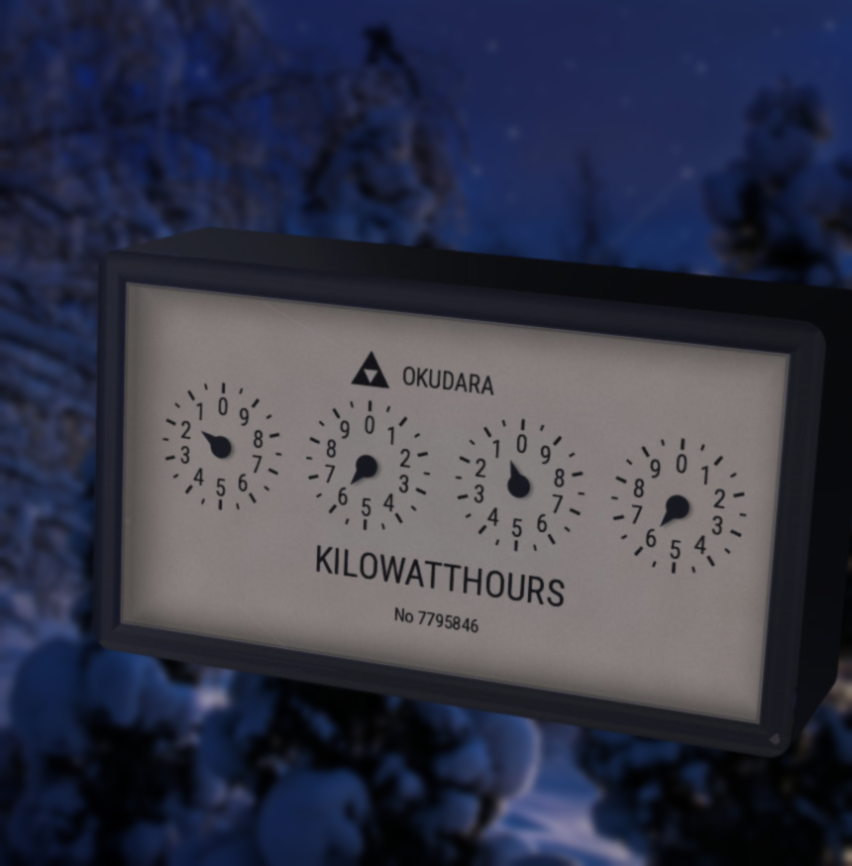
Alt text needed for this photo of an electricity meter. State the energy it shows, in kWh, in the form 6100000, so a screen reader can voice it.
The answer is 1606
